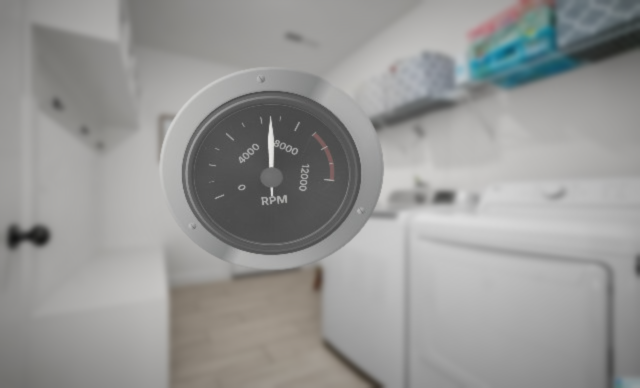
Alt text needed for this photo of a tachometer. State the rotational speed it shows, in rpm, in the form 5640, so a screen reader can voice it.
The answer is 6500
